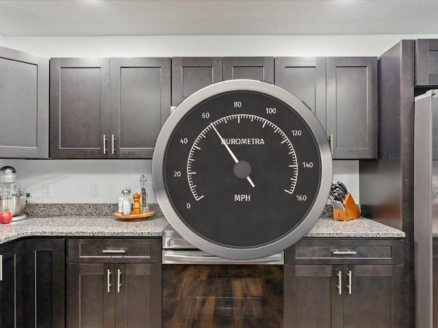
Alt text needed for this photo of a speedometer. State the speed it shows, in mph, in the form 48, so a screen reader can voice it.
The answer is 60
